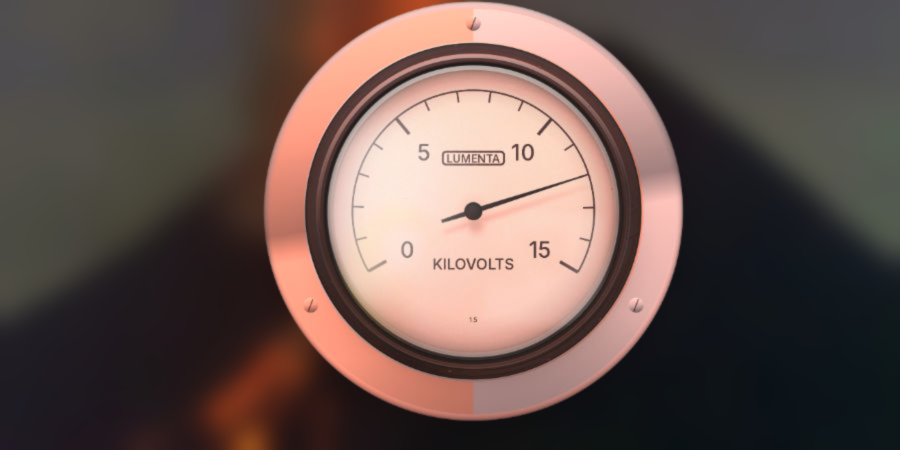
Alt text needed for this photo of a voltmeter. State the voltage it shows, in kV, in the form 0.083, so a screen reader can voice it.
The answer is 12
